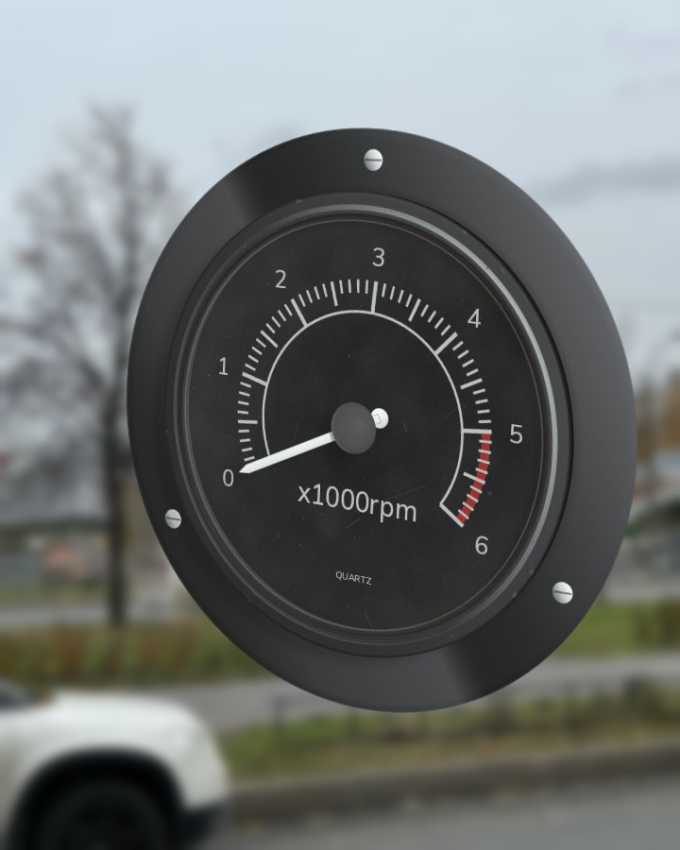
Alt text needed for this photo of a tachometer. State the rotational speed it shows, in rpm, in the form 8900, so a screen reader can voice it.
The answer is 0
